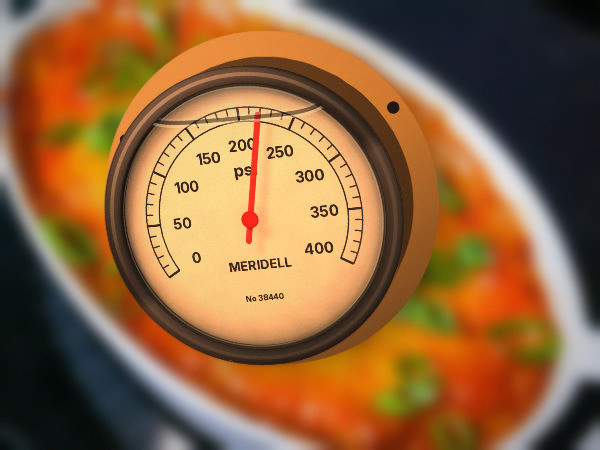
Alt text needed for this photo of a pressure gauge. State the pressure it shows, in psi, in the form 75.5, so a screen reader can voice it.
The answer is 220
